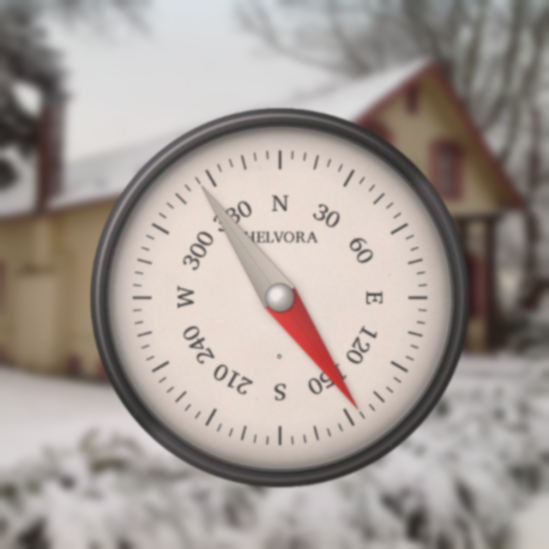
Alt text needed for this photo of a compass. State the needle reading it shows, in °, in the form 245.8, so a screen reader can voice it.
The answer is 145
